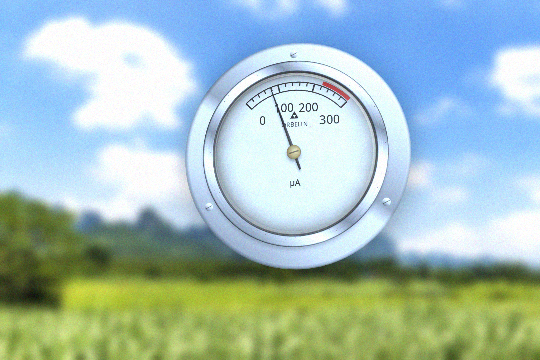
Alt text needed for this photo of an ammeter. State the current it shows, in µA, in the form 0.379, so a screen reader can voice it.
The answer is 80
